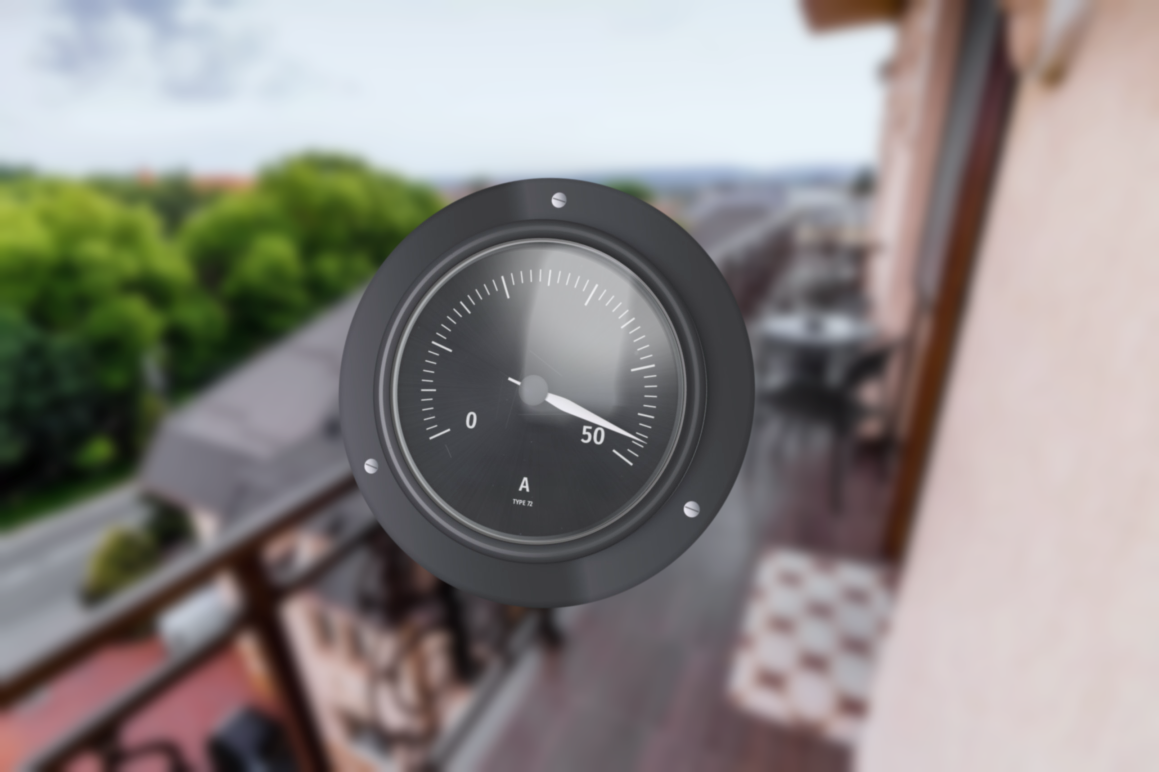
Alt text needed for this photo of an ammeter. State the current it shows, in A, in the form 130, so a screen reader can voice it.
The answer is 47.5
